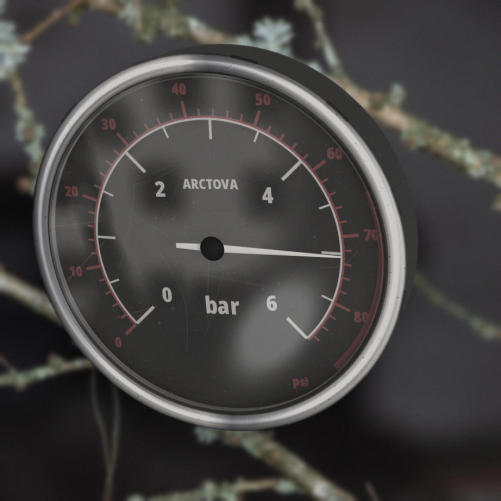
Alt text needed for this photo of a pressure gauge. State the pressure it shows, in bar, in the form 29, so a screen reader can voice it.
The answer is 5
